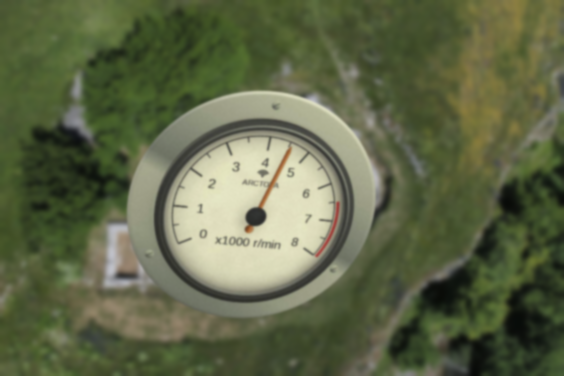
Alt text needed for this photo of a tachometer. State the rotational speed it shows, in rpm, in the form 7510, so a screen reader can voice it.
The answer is 4500
